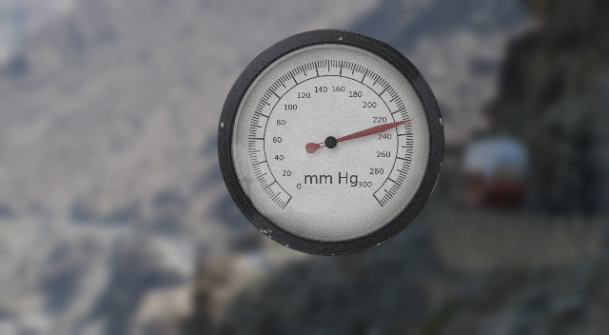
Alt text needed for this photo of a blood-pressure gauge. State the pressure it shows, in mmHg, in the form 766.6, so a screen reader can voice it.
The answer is 230
